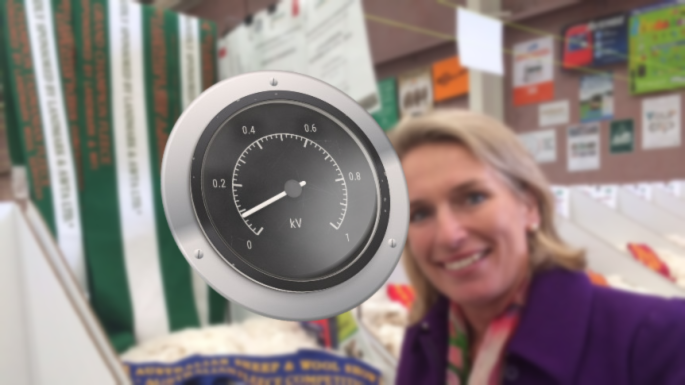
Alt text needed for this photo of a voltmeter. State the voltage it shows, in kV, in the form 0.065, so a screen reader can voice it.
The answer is 0.08
